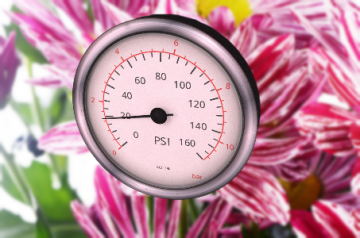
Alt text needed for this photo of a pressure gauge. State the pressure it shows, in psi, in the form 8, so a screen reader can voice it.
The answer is 20
